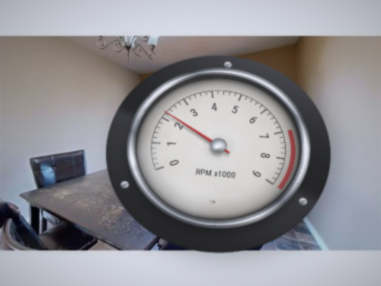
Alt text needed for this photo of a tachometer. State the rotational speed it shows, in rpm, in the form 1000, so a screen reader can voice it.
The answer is 2200
